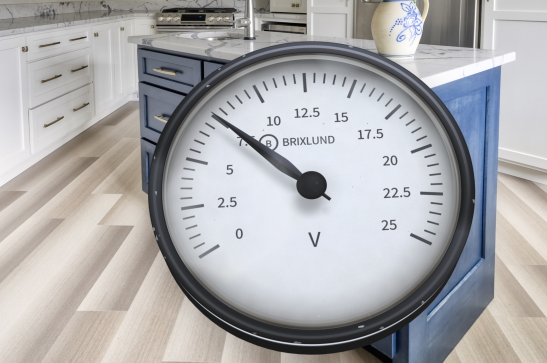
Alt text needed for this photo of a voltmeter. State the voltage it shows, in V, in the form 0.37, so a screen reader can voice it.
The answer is 7.5
